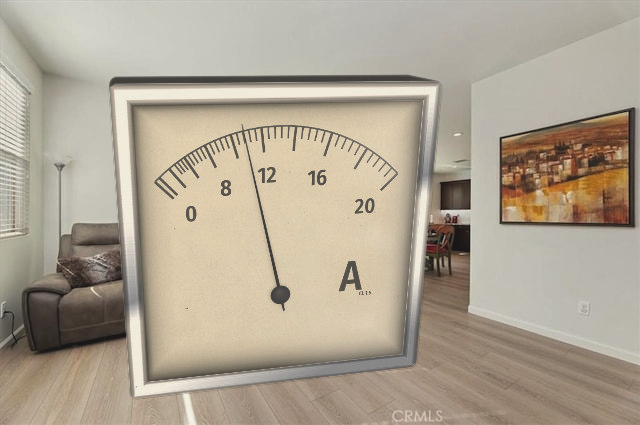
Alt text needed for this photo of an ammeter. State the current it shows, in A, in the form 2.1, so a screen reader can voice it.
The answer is 10.8
